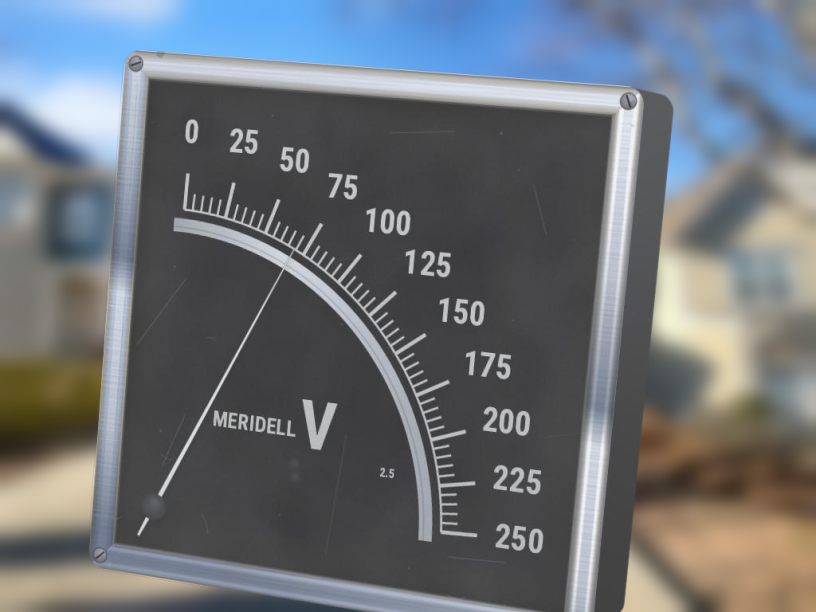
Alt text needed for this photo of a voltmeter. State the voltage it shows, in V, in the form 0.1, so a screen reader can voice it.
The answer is 70
